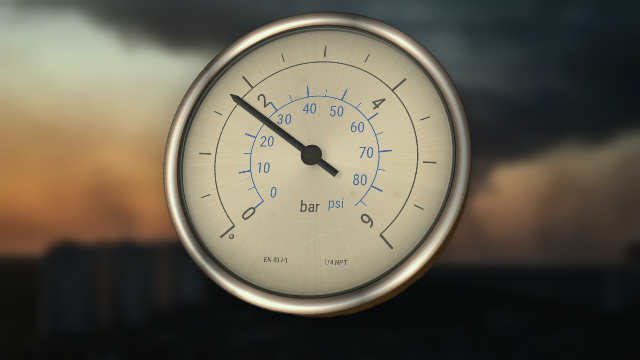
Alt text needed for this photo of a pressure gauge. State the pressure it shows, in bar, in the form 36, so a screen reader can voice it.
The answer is 1.75
